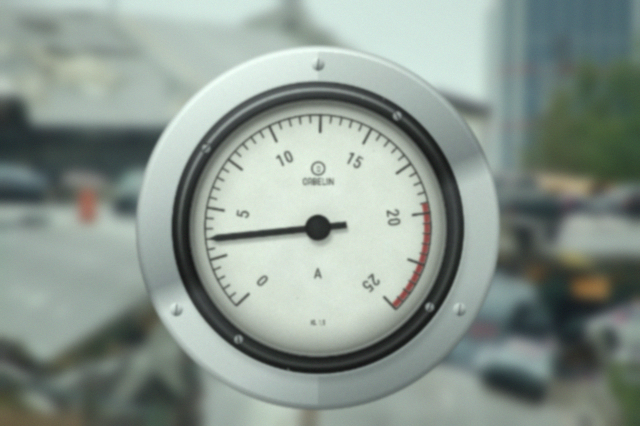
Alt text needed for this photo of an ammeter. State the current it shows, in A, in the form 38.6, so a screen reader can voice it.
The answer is 3.5
